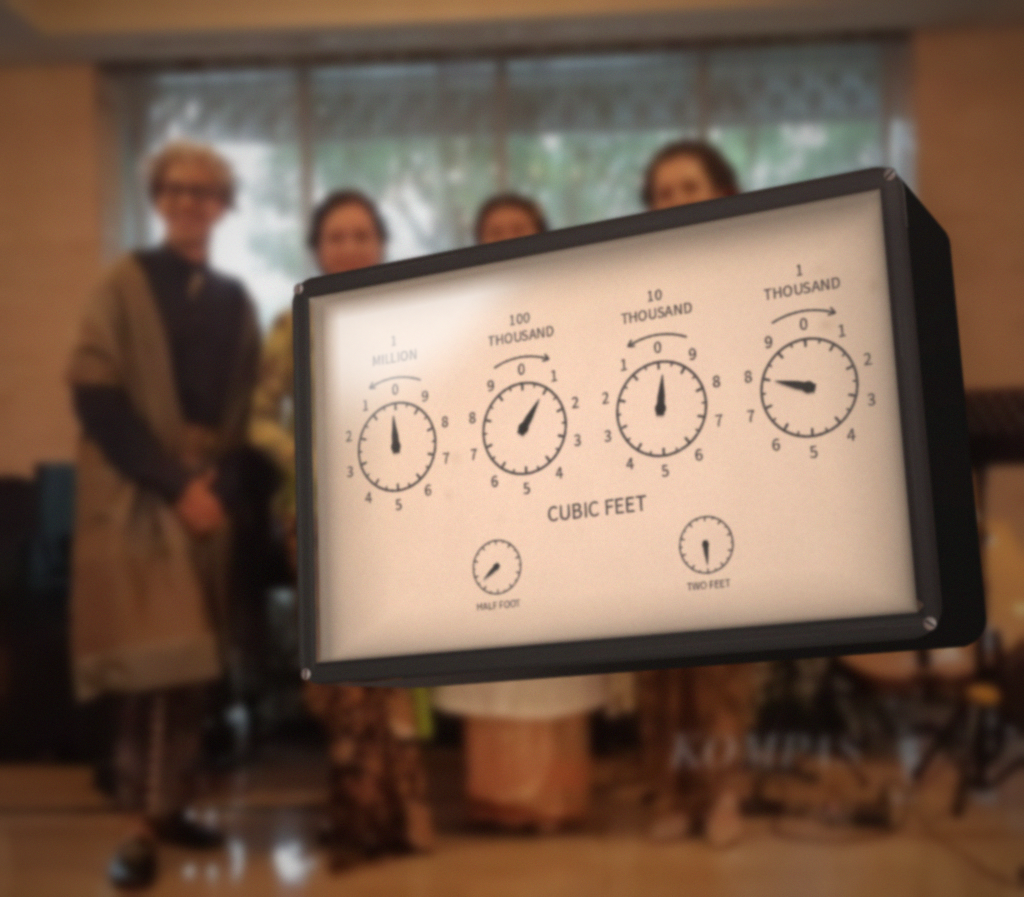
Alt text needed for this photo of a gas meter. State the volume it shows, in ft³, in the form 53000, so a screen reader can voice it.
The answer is 9800
